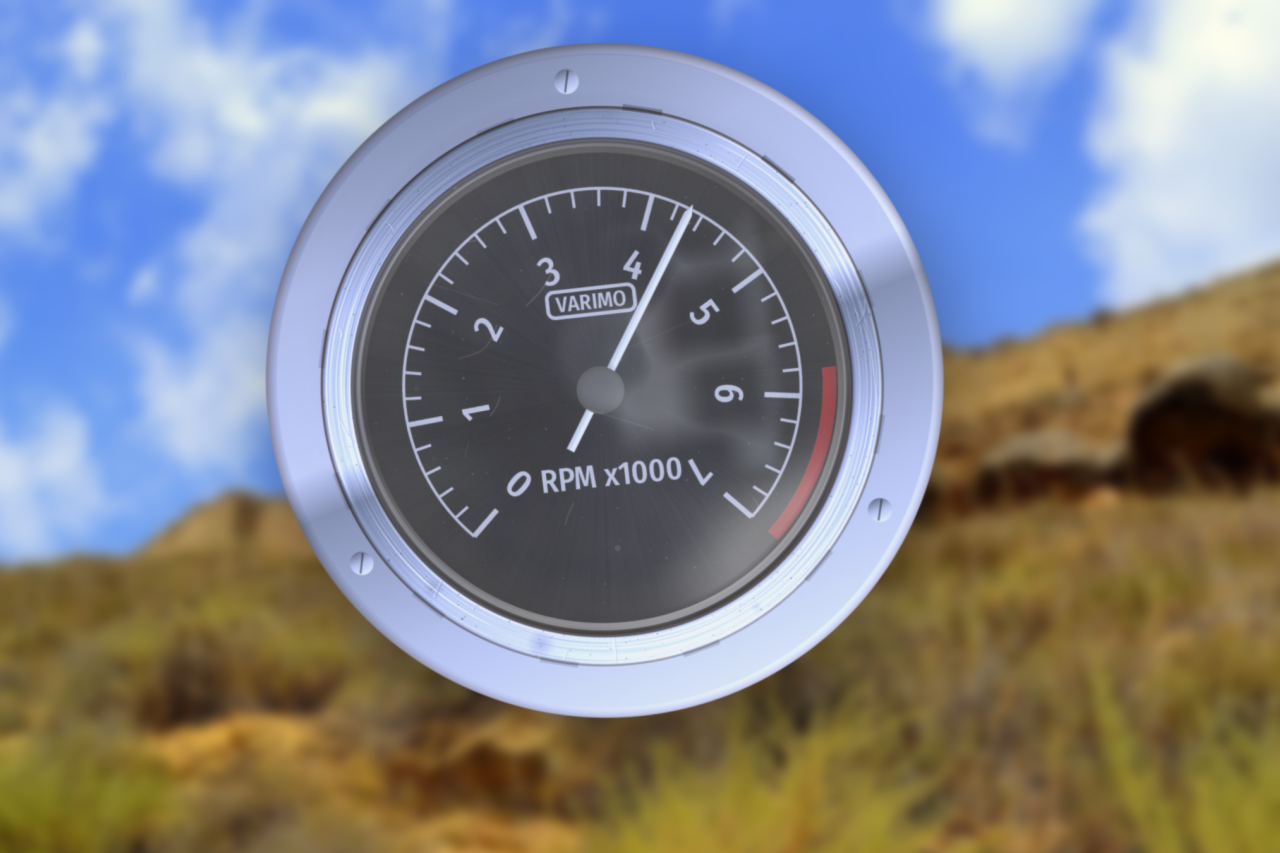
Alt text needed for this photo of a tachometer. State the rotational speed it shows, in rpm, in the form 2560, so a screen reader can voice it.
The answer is 4300
